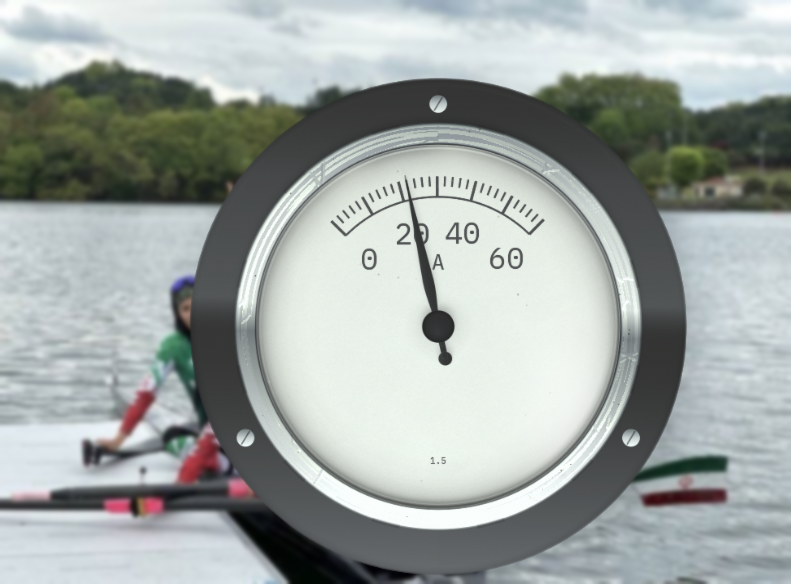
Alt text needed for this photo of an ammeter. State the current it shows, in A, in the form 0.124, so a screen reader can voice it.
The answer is 22
